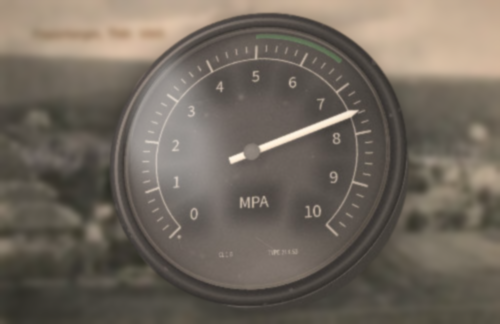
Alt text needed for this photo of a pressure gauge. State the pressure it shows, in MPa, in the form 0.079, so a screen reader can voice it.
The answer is 7.6
